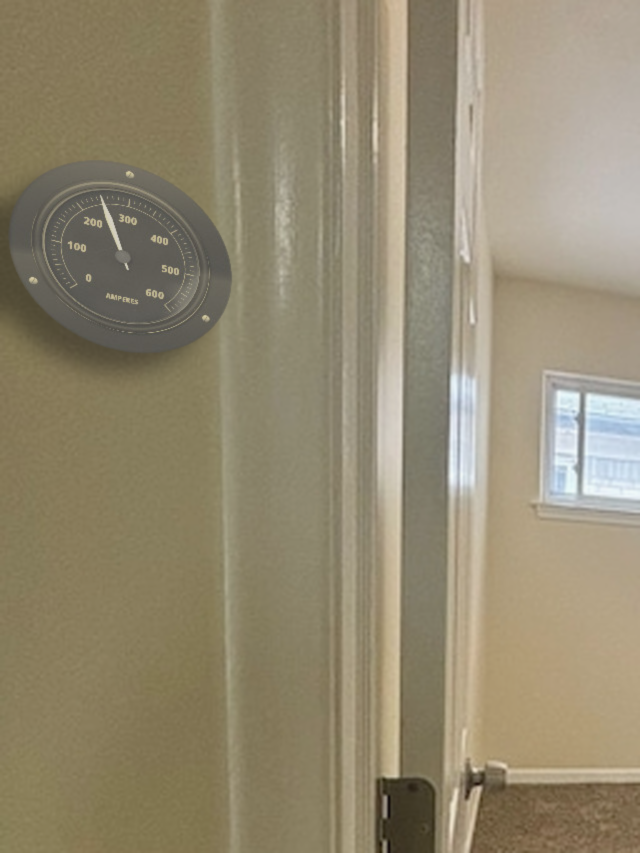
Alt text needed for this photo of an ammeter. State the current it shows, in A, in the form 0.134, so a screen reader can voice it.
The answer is 250
